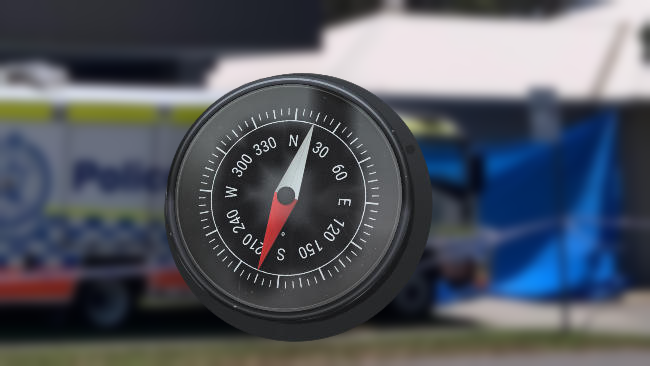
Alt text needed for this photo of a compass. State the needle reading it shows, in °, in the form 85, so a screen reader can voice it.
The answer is 195
